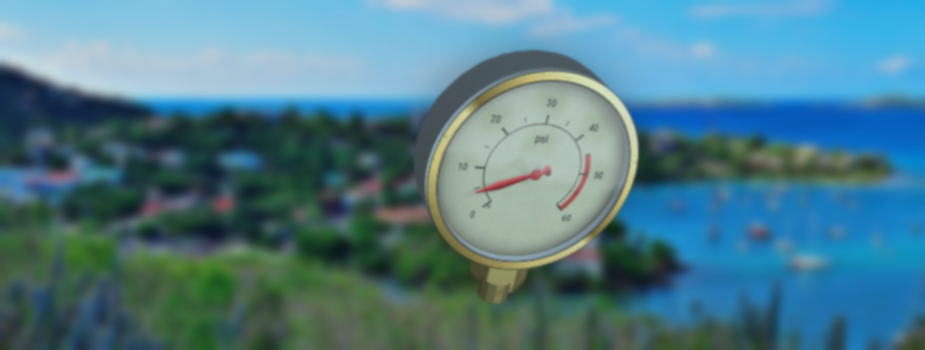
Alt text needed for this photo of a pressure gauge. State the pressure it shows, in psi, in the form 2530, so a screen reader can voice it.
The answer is 5
